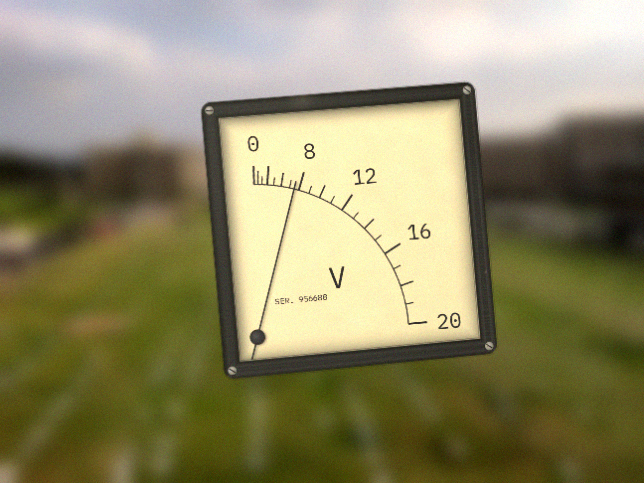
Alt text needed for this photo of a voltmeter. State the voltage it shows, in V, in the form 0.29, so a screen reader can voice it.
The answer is 7.5
